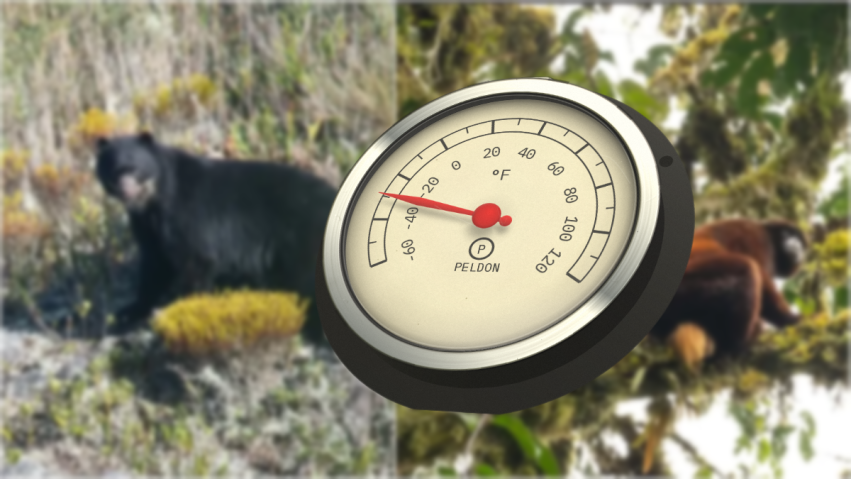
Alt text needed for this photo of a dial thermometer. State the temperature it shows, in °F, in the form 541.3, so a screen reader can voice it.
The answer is -30
